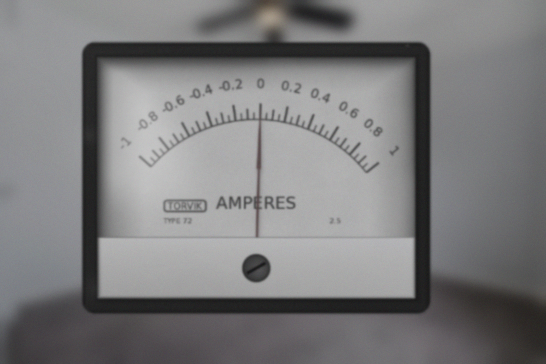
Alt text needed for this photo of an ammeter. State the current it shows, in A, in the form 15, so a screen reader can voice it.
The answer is 0
